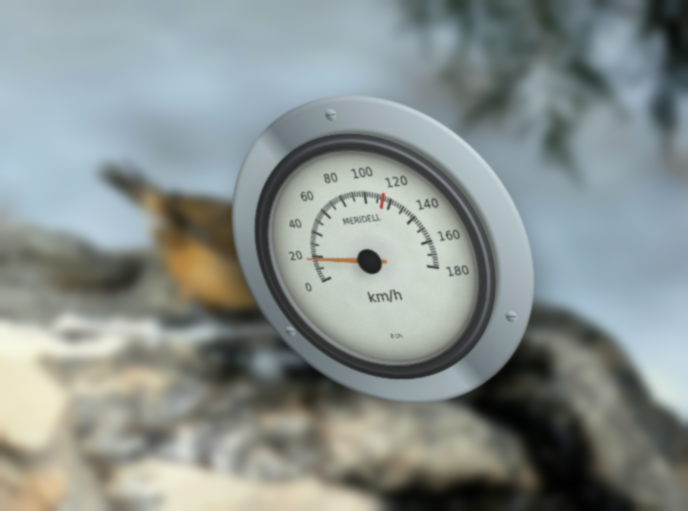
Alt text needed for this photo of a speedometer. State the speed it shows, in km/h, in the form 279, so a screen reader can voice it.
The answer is 20
